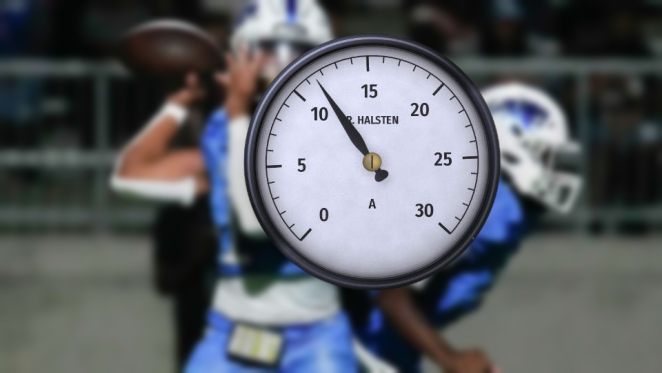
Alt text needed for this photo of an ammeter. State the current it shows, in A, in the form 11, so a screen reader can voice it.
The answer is 11.5
